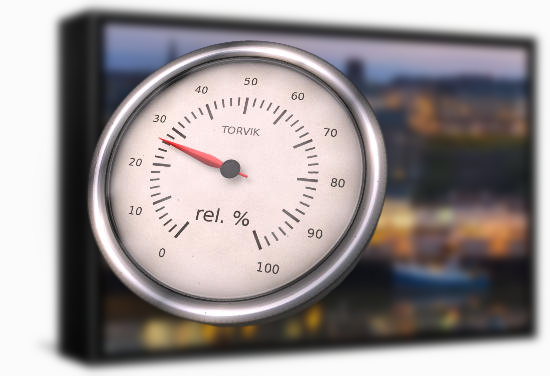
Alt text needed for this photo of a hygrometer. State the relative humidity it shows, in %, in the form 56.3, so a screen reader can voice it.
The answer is 26
